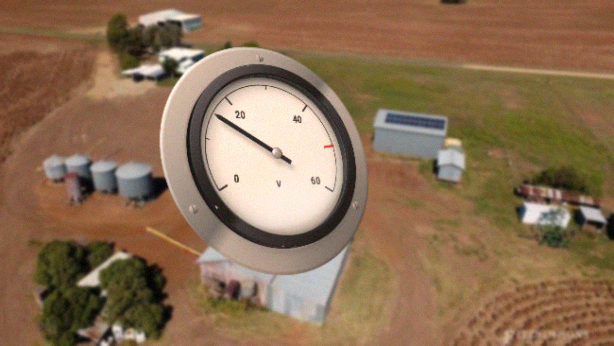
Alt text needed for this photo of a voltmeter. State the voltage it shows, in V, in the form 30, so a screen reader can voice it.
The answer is 15
